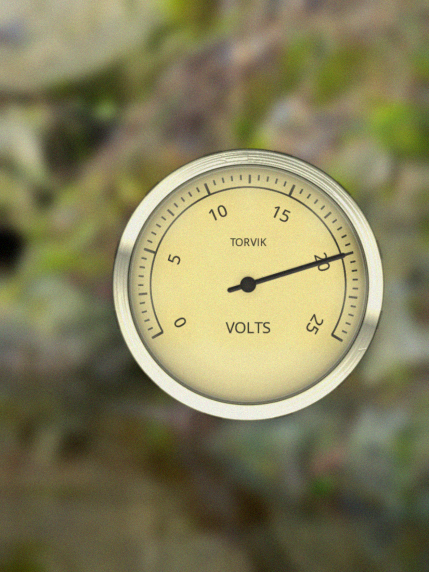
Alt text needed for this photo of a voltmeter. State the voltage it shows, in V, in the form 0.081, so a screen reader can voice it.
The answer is 20
